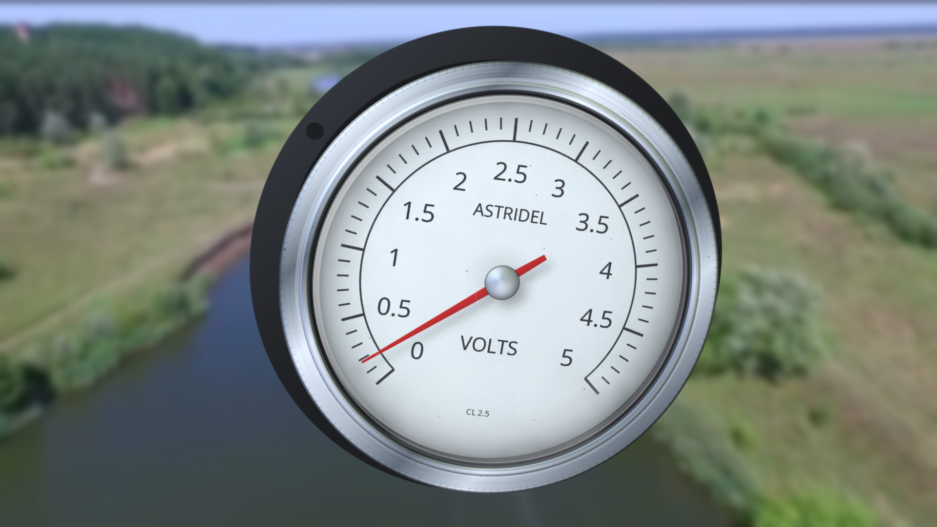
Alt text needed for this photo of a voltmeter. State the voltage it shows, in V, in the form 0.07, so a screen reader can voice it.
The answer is 0.2
